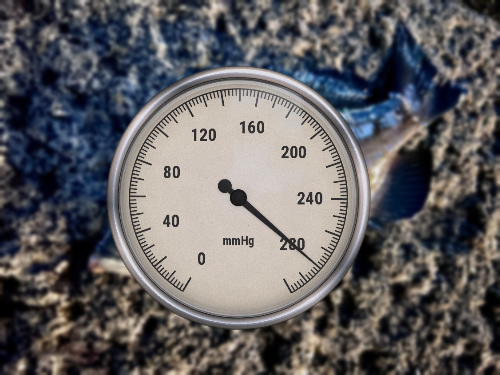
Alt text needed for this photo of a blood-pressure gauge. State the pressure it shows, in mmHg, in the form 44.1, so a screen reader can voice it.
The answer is 280
